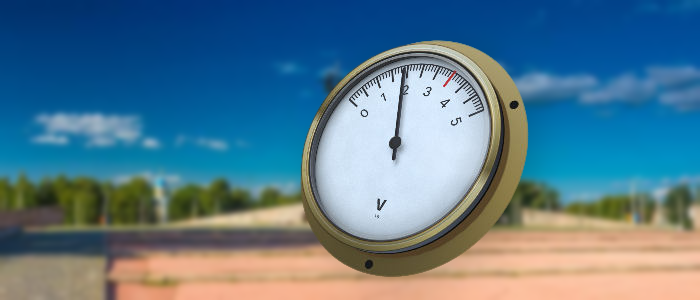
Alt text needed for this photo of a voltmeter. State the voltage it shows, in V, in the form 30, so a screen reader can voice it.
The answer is 2
